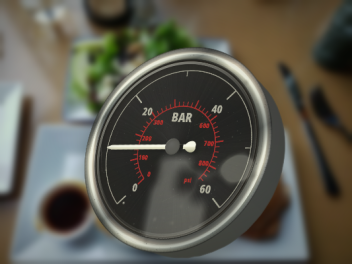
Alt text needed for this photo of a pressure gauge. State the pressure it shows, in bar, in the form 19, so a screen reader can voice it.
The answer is 10
